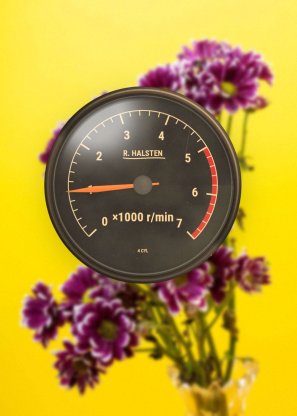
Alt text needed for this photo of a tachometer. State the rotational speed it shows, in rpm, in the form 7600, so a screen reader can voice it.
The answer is 1000
